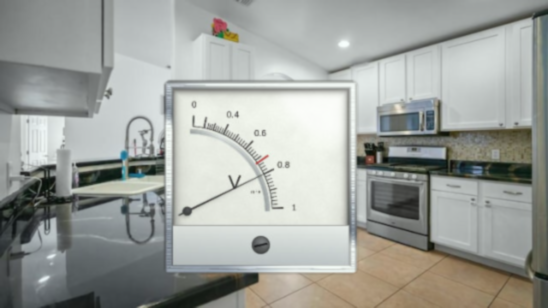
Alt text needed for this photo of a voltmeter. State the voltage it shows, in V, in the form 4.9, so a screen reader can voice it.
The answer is 0.8
